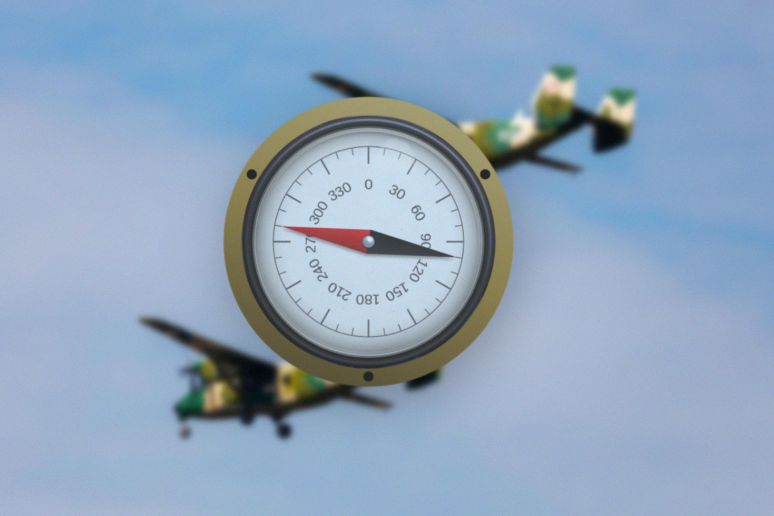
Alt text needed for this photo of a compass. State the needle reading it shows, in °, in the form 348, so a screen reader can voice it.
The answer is 280
